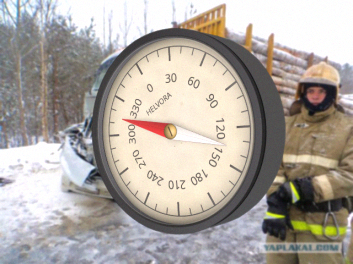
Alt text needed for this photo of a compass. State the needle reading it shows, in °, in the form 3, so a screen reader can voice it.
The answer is 315
